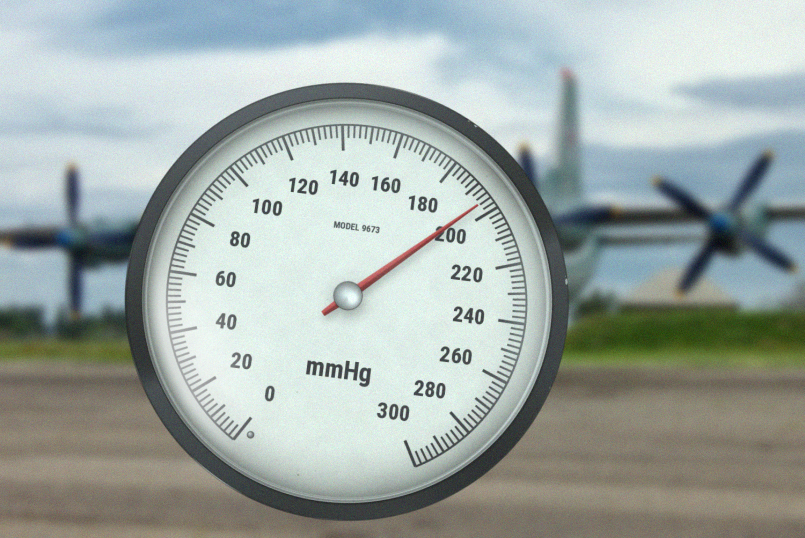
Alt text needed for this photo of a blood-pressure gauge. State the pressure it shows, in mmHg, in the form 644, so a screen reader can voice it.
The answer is 196
